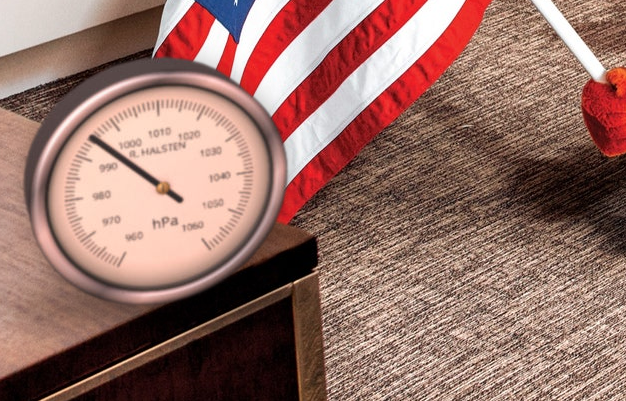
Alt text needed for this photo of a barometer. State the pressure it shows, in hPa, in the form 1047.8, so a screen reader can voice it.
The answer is 995
